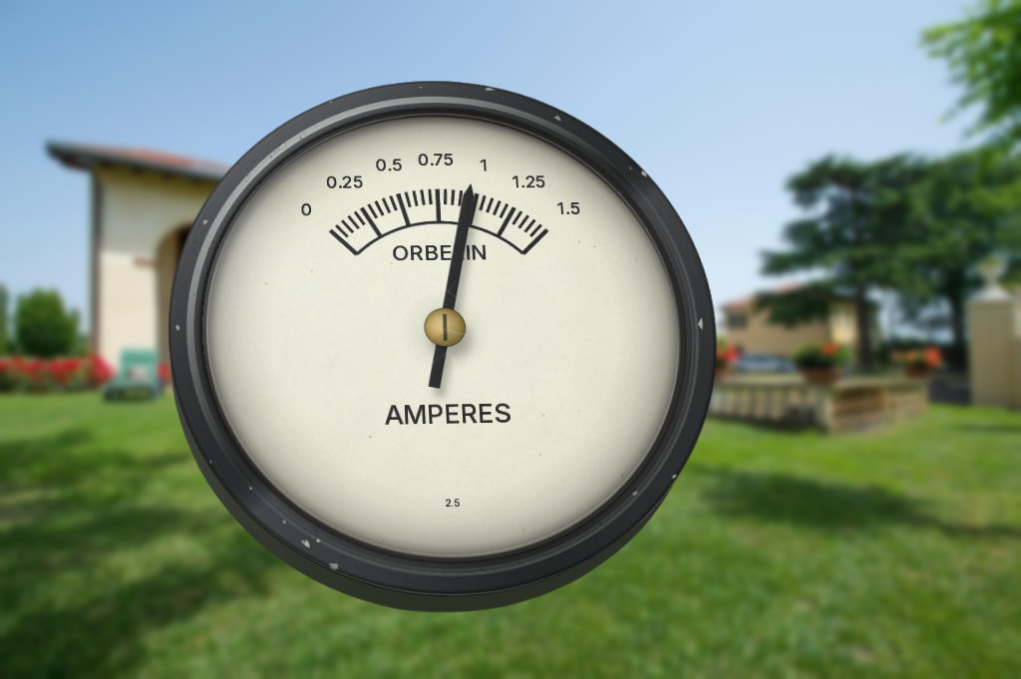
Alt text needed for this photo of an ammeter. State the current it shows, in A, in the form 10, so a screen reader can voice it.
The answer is 0.95
